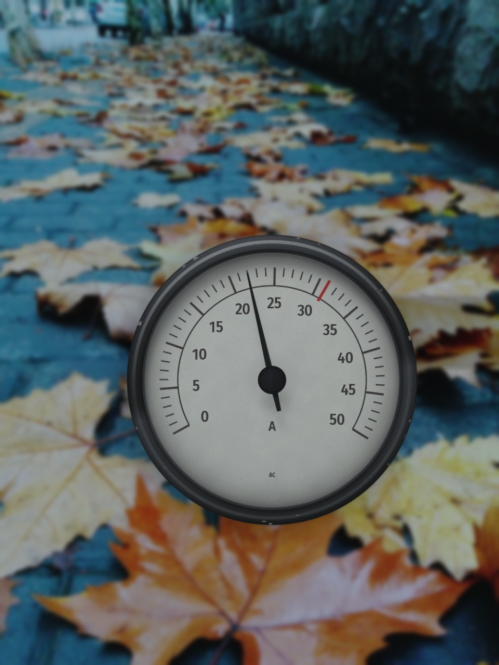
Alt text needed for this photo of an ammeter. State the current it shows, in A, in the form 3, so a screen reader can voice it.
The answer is 22
